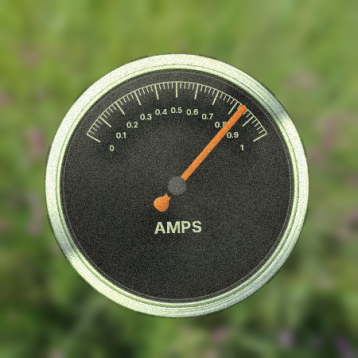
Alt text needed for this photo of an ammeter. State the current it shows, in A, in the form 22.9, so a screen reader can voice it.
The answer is 0.84
